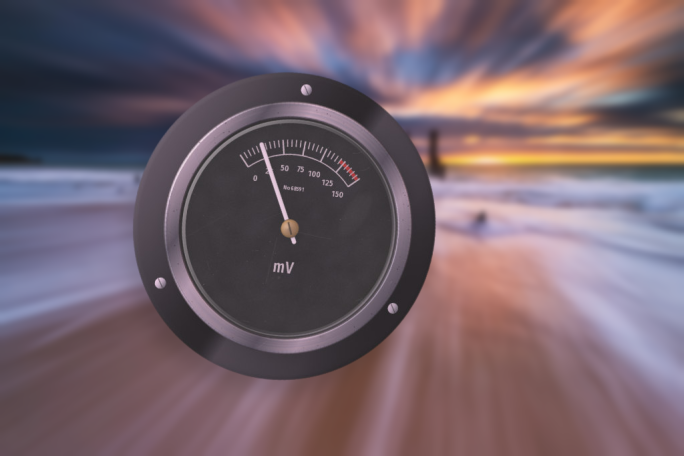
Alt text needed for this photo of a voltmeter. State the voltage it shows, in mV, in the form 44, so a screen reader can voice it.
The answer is 25
